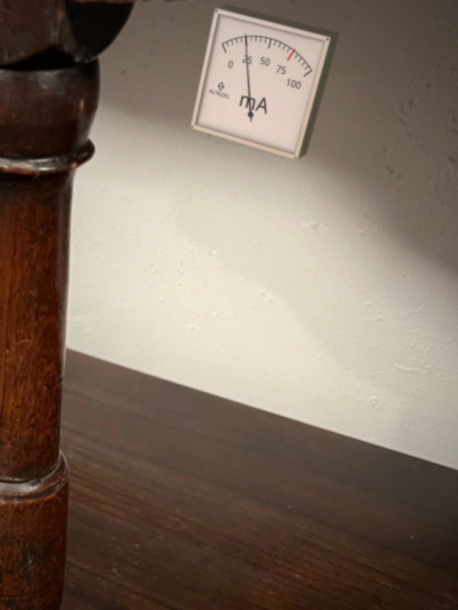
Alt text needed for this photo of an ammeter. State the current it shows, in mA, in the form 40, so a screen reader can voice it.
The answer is 25
